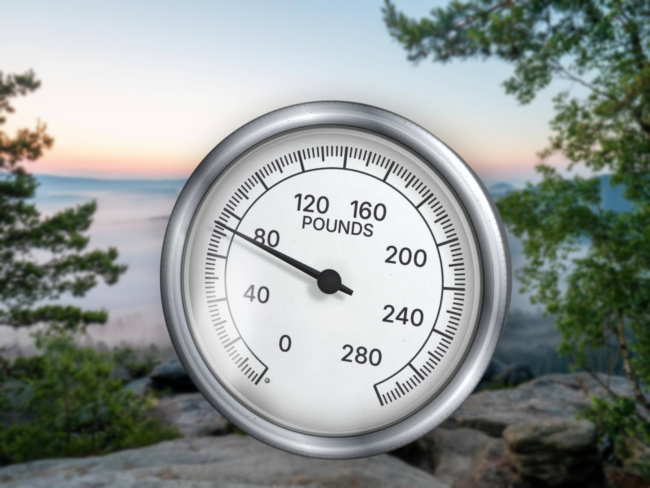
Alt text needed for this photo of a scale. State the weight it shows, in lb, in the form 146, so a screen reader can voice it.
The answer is 74
